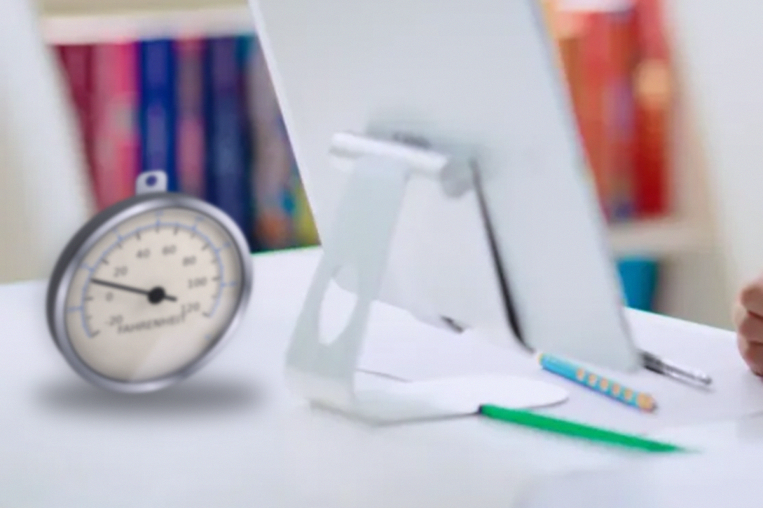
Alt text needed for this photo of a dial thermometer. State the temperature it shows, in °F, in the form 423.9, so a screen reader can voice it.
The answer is 10
